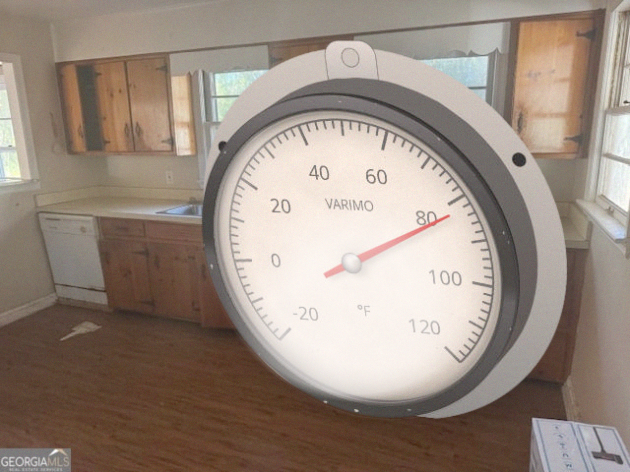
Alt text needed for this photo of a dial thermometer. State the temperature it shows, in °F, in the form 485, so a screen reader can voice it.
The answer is 82
